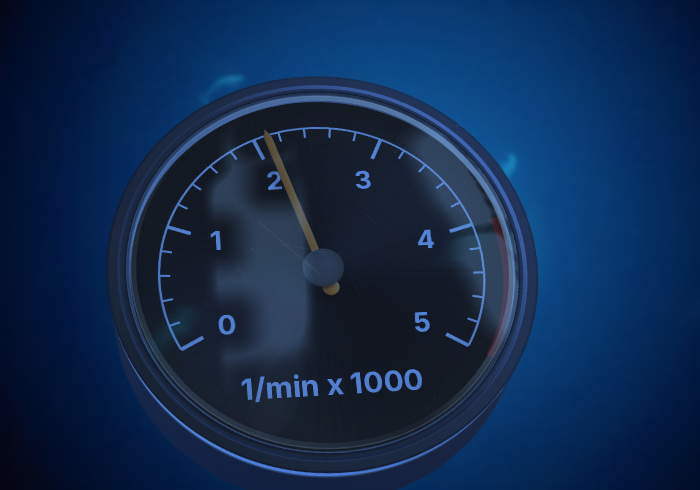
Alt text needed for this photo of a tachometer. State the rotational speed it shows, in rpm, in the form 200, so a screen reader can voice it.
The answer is 2100
